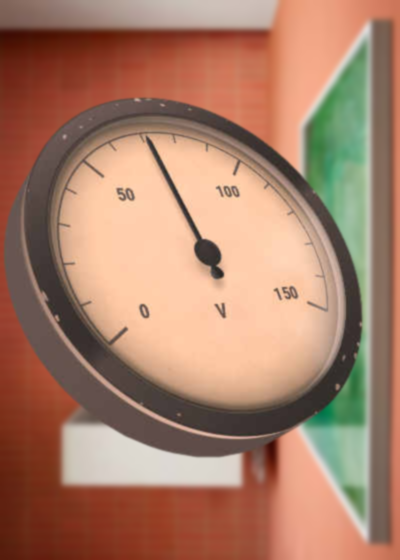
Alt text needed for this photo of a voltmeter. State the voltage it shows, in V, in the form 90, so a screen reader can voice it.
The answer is 70
